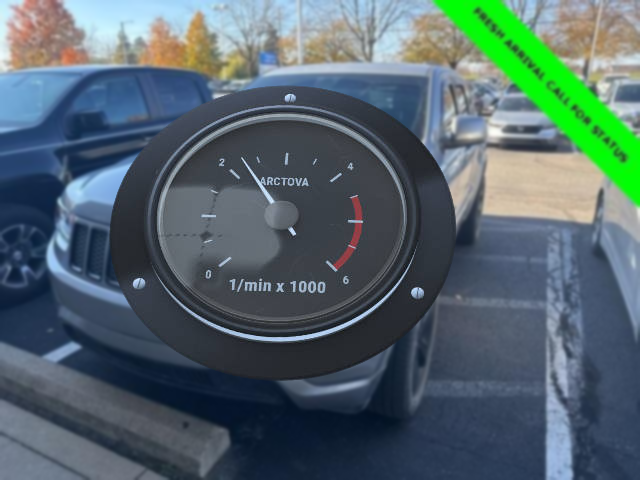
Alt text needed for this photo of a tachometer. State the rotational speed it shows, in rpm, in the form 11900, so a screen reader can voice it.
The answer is 2250
